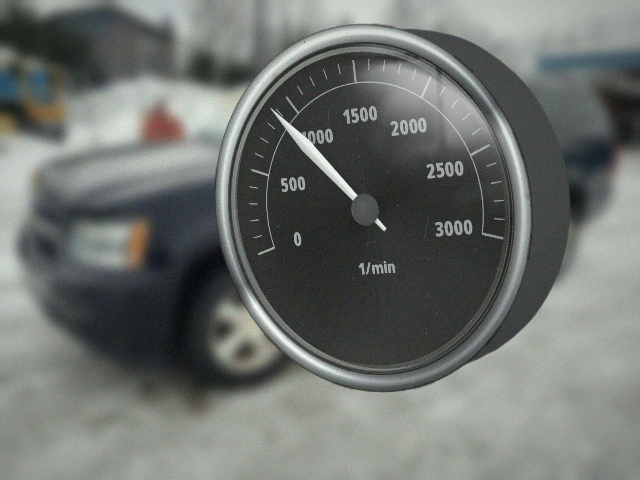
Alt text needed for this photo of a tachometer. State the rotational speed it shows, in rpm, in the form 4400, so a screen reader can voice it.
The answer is 900
